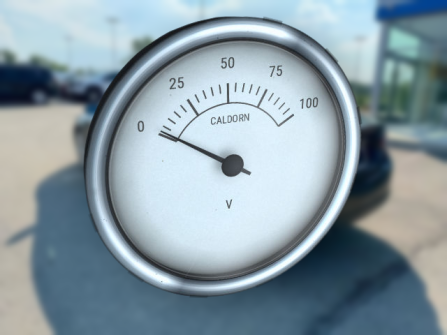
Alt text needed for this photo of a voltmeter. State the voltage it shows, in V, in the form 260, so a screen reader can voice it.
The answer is 2.5
